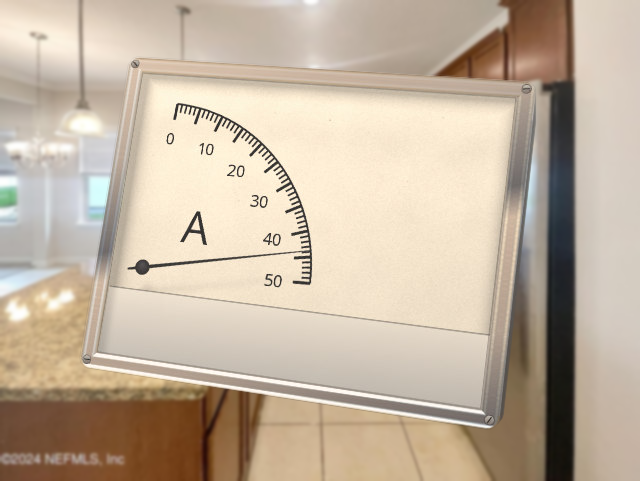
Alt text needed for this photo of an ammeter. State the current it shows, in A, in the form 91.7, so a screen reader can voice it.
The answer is 44
